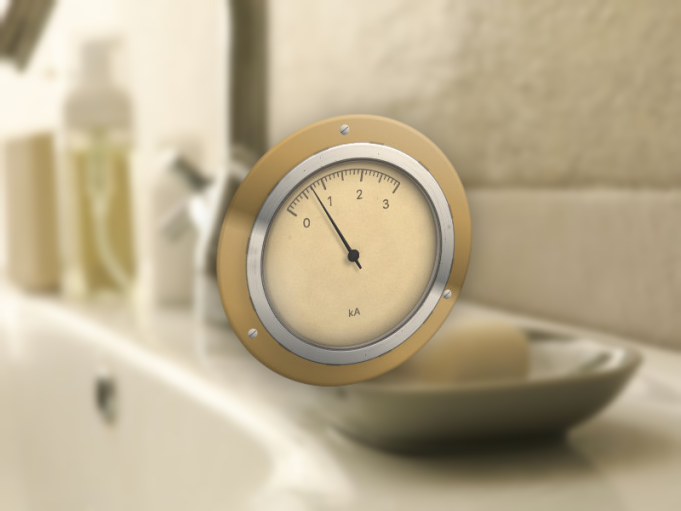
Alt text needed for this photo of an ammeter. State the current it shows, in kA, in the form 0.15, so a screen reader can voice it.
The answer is 0.7
